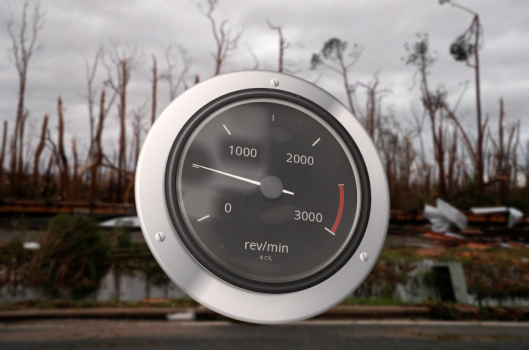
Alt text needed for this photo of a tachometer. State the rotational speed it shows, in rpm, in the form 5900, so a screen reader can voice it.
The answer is 500
